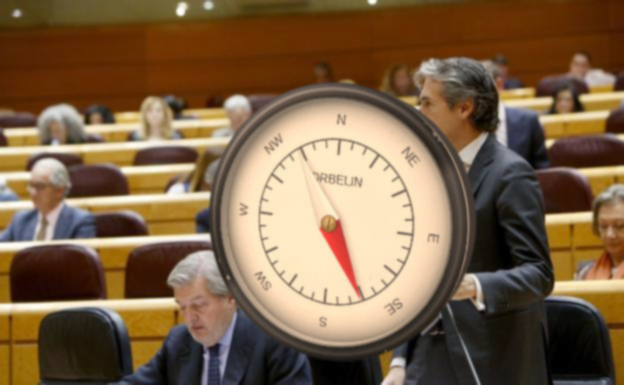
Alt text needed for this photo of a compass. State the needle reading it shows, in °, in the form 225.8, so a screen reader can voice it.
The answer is 150
